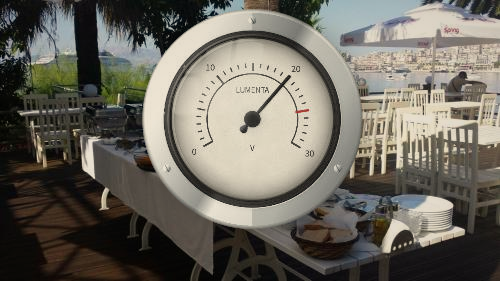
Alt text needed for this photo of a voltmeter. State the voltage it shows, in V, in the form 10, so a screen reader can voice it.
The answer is 20
